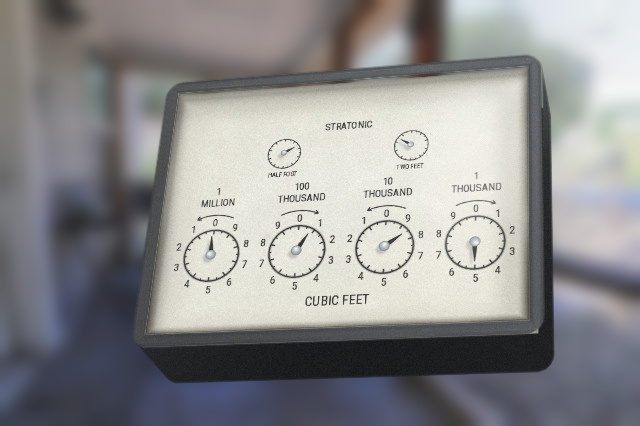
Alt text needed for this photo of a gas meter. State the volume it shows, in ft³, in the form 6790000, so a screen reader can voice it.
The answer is 8500
